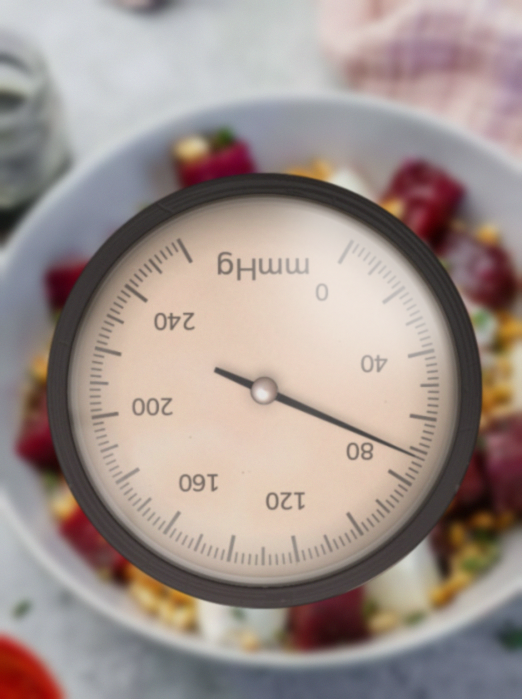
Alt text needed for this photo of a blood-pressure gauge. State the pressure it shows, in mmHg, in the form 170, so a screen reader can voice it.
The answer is 72
